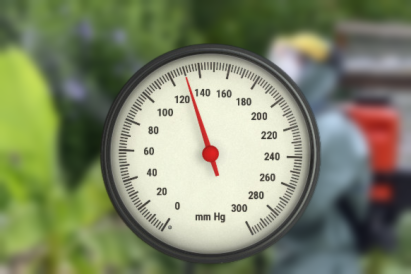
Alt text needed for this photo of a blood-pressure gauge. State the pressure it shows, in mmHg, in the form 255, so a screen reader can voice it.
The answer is 130
